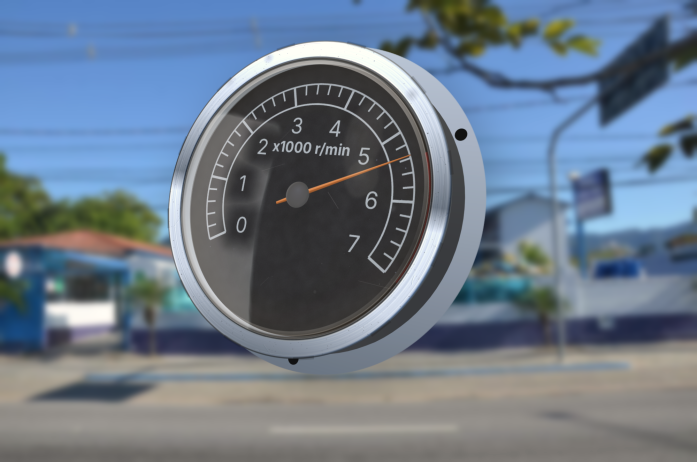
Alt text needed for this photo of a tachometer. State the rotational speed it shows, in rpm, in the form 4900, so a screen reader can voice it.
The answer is 5400
